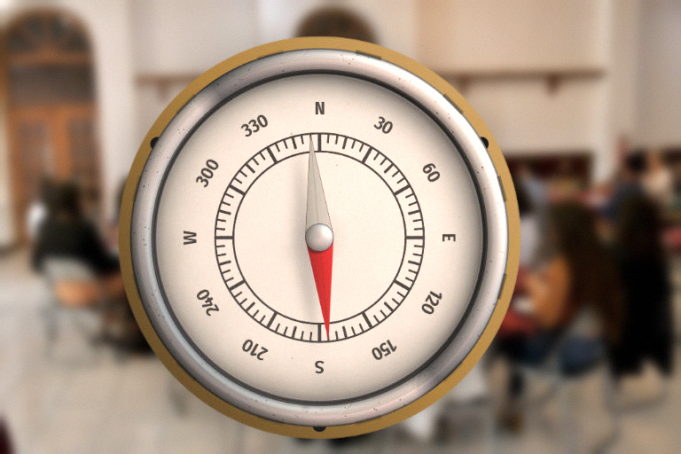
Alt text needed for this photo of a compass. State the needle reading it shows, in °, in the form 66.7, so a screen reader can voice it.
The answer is 175
